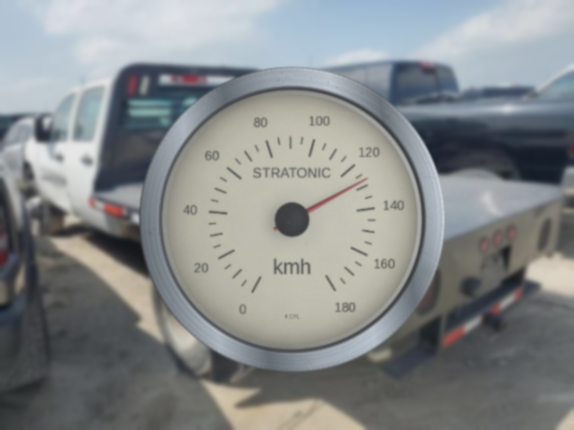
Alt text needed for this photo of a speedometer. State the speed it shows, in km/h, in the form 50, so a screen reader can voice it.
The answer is 127.5
